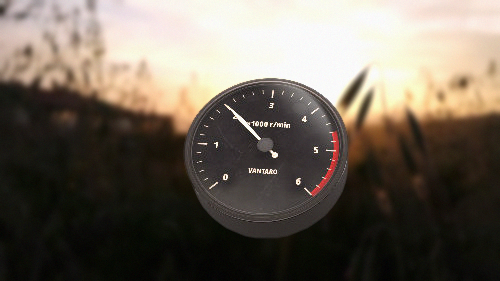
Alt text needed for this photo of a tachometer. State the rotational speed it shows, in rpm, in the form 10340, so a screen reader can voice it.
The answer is 2000
